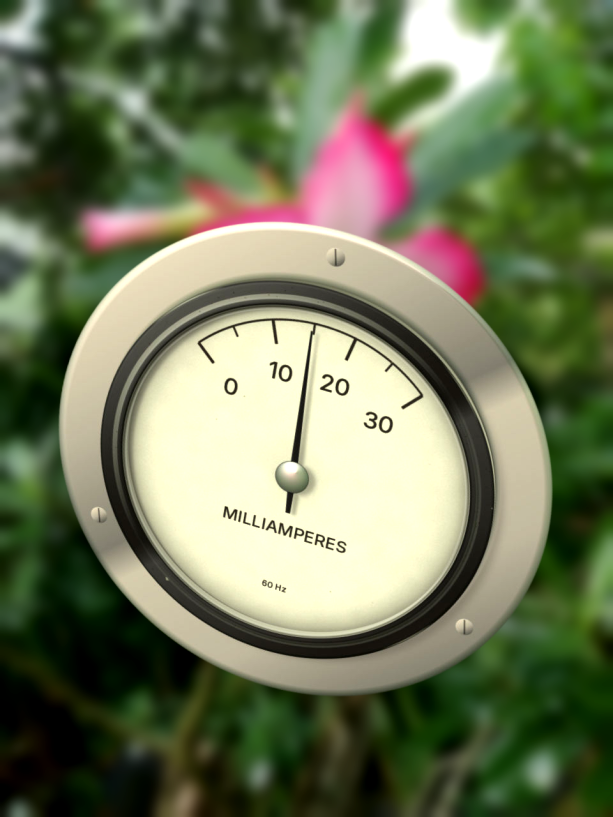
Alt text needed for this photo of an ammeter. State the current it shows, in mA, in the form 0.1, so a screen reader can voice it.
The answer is 15
